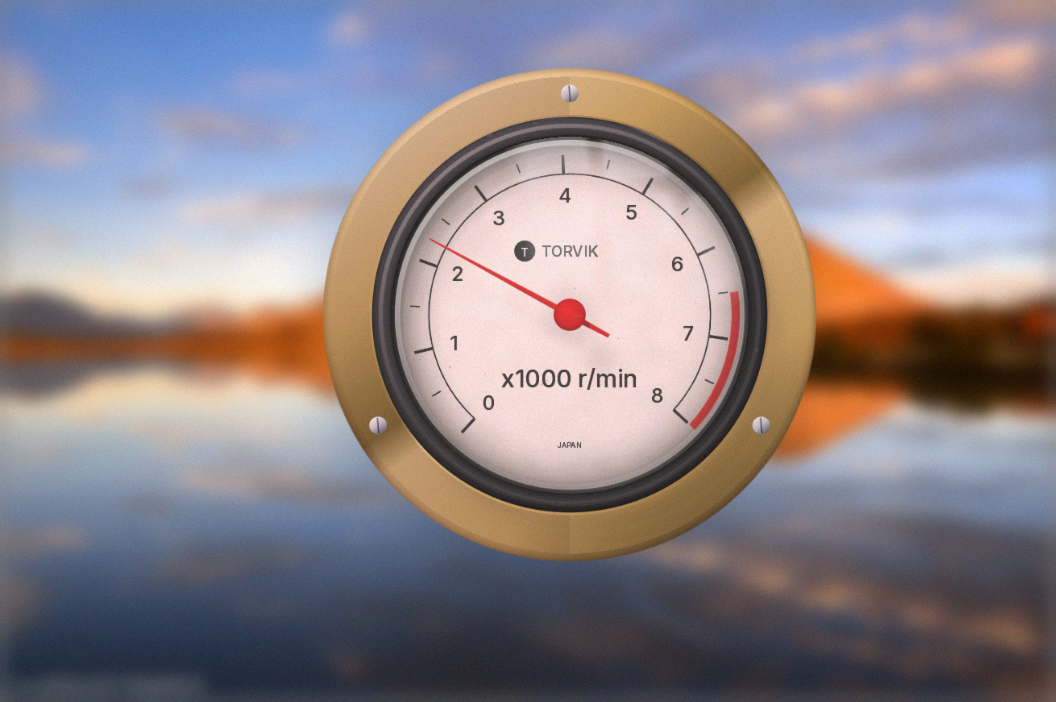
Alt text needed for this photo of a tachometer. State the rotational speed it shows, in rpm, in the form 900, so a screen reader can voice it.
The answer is 2250
